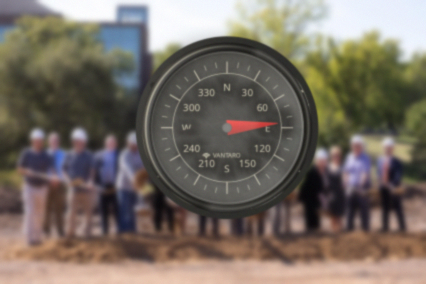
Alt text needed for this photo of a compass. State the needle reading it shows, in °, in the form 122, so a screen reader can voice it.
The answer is 85
